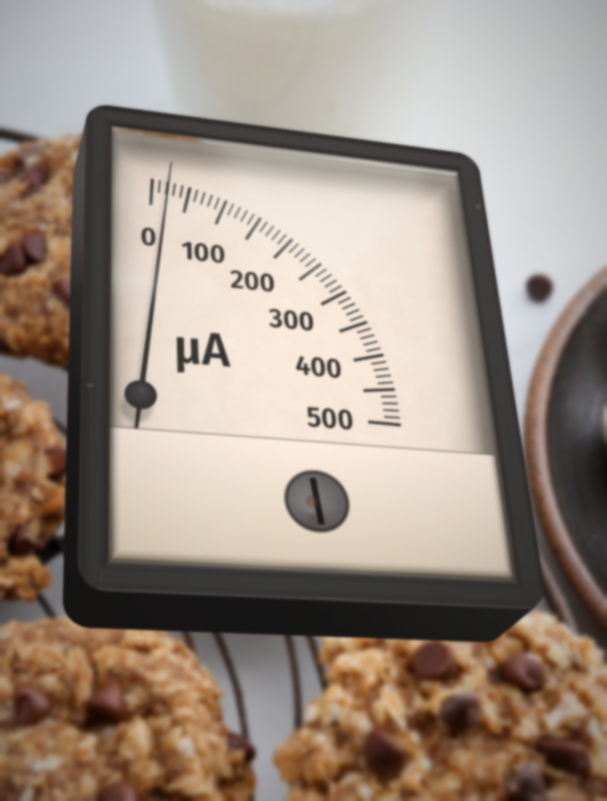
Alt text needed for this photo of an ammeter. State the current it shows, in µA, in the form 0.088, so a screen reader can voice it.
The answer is 20
